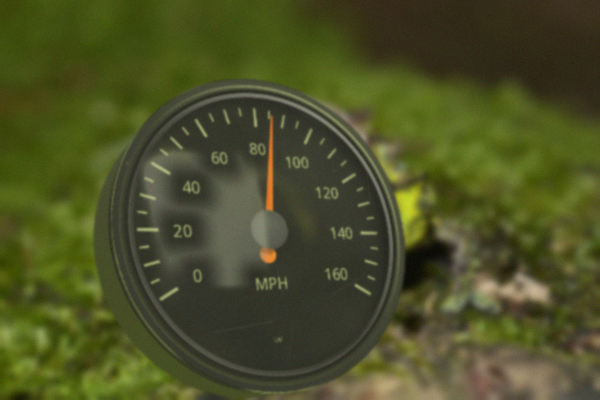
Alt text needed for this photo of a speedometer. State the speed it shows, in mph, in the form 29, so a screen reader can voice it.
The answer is 85
